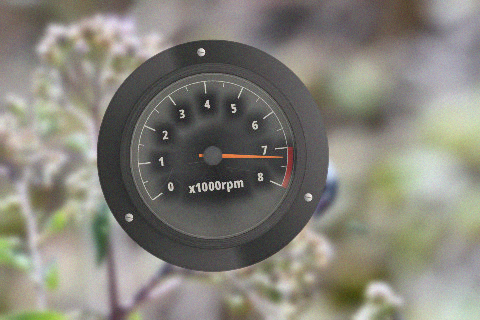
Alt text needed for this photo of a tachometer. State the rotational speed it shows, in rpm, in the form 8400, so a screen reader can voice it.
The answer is 7250
